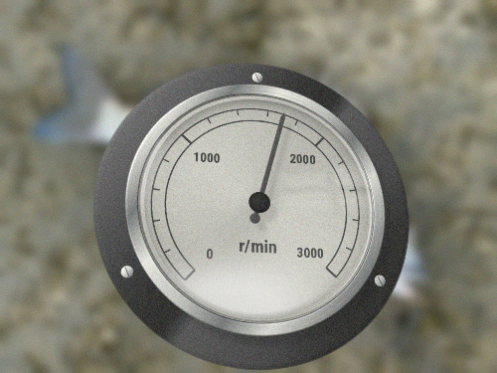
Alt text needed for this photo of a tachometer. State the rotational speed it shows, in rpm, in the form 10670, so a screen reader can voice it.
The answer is 1700
